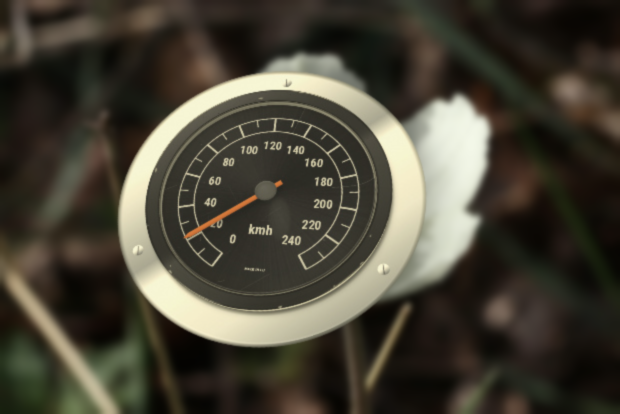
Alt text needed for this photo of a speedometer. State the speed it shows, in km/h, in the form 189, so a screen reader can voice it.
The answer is 20
